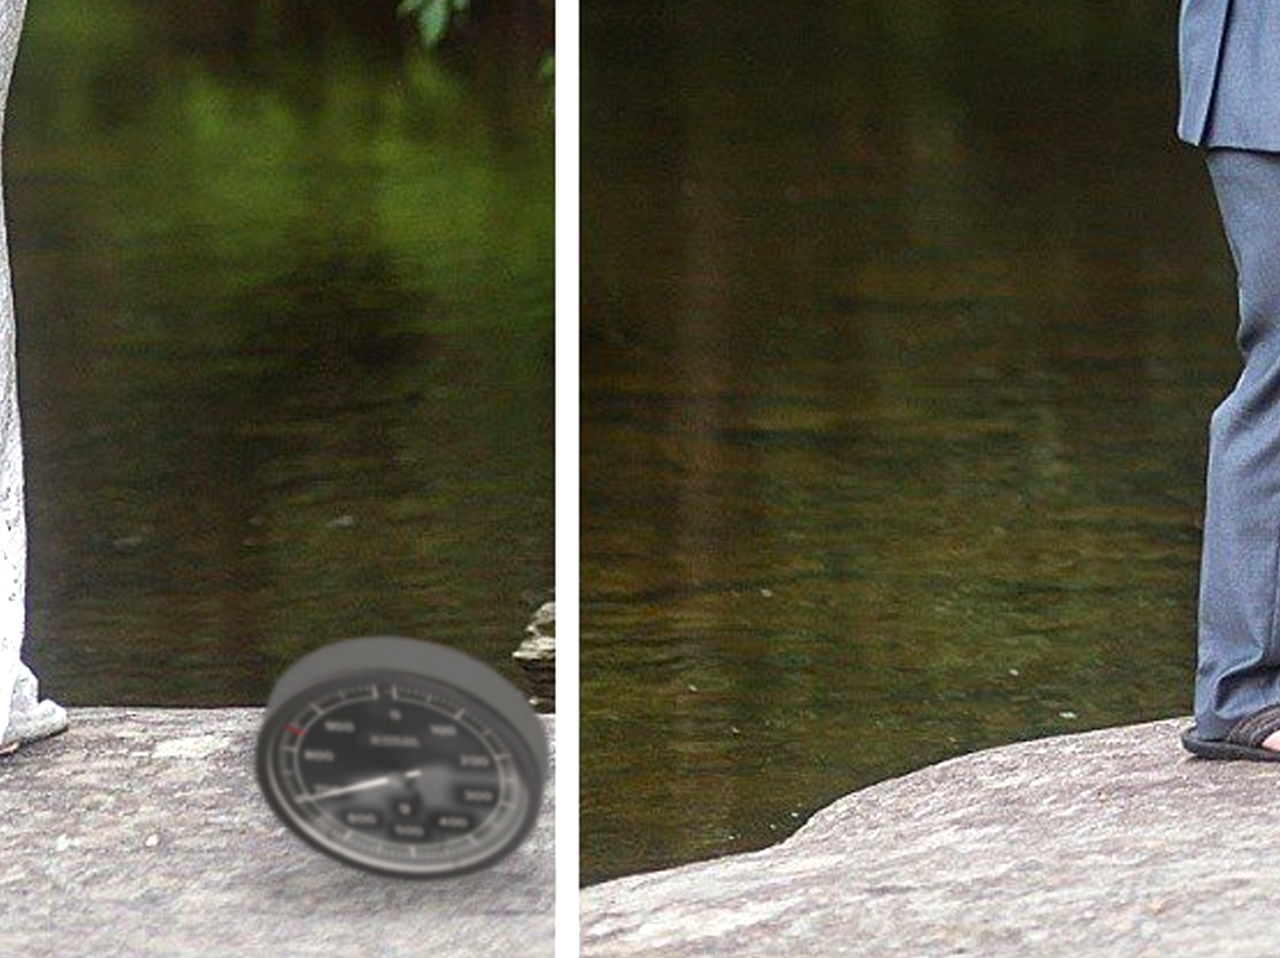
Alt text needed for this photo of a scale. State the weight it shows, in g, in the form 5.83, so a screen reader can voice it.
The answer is 700
